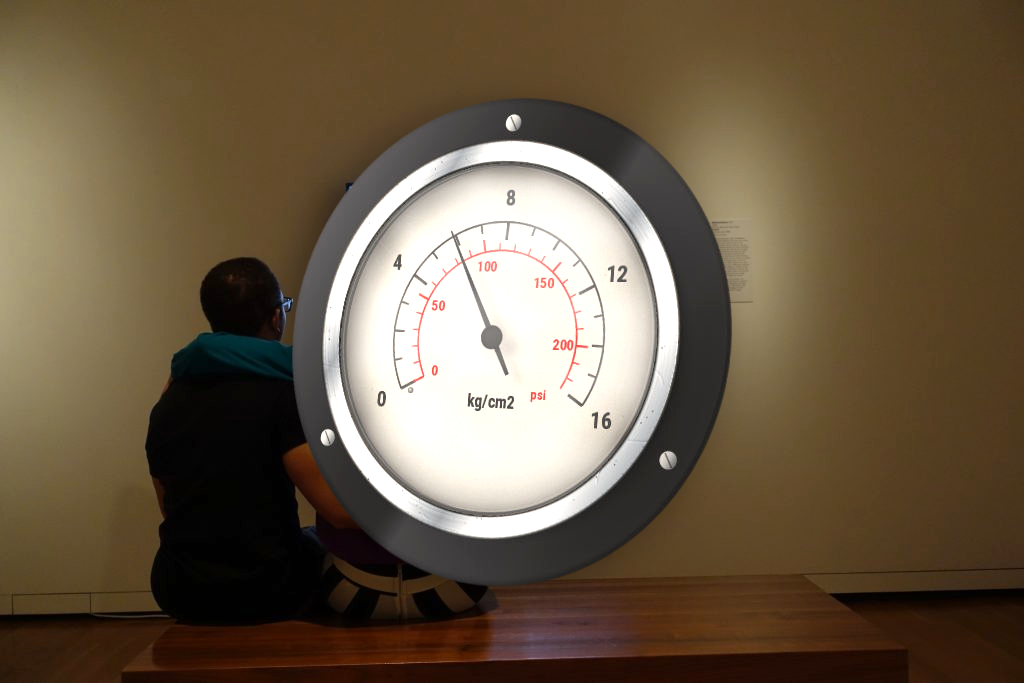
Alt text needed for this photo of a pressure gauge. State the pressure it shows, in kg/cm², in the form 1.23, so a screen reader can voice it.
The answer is 6
